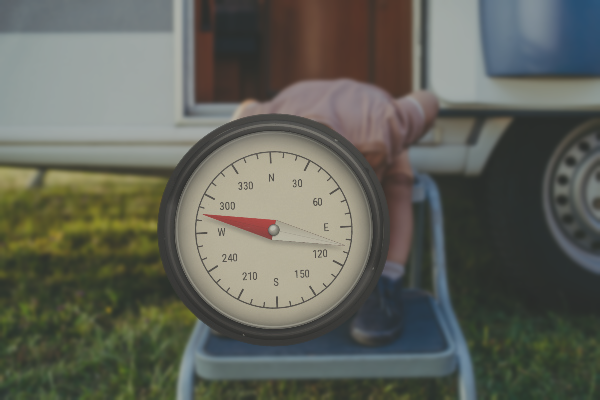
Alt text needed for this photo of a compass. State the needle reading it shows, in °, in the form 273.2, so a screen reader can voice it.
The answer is 285
